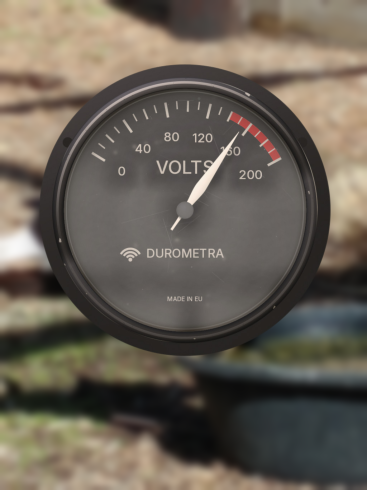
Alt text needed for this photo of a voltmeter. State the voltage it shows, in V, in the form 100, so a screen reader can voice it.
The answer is 155
